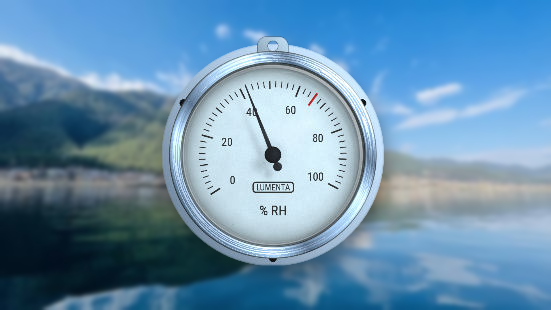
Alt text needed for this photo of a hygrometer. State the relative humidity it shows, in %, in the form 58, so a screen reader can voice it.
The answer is 42
